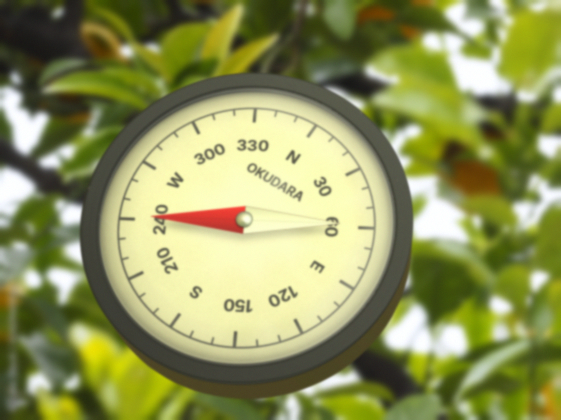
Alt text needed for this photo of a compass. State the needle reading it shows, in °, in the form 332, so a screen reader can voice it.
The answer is 240
